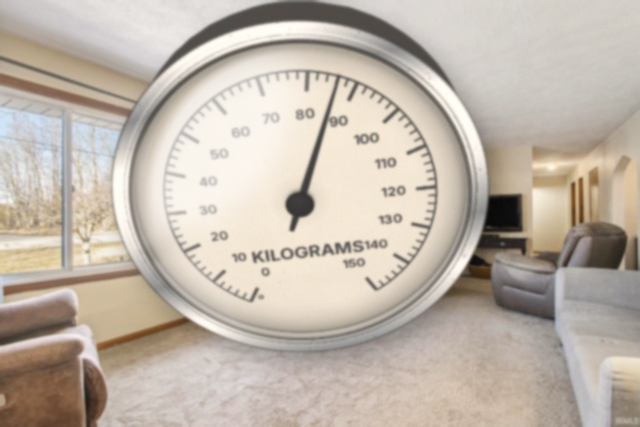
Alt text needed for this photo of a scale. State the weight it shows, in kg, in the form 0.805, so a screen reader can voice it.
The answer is 86
